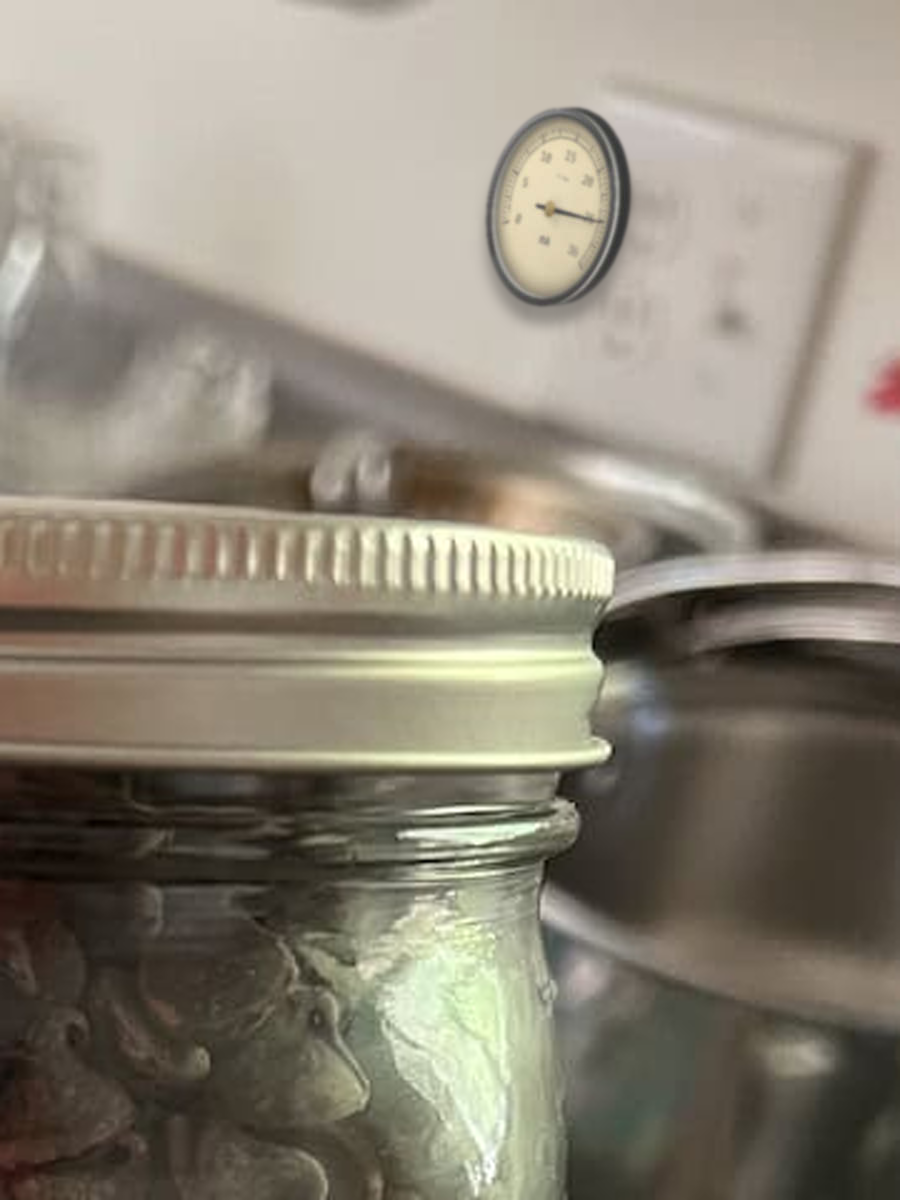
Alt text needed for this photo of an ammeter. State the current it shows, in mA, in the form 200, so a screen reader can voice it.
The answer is 25
